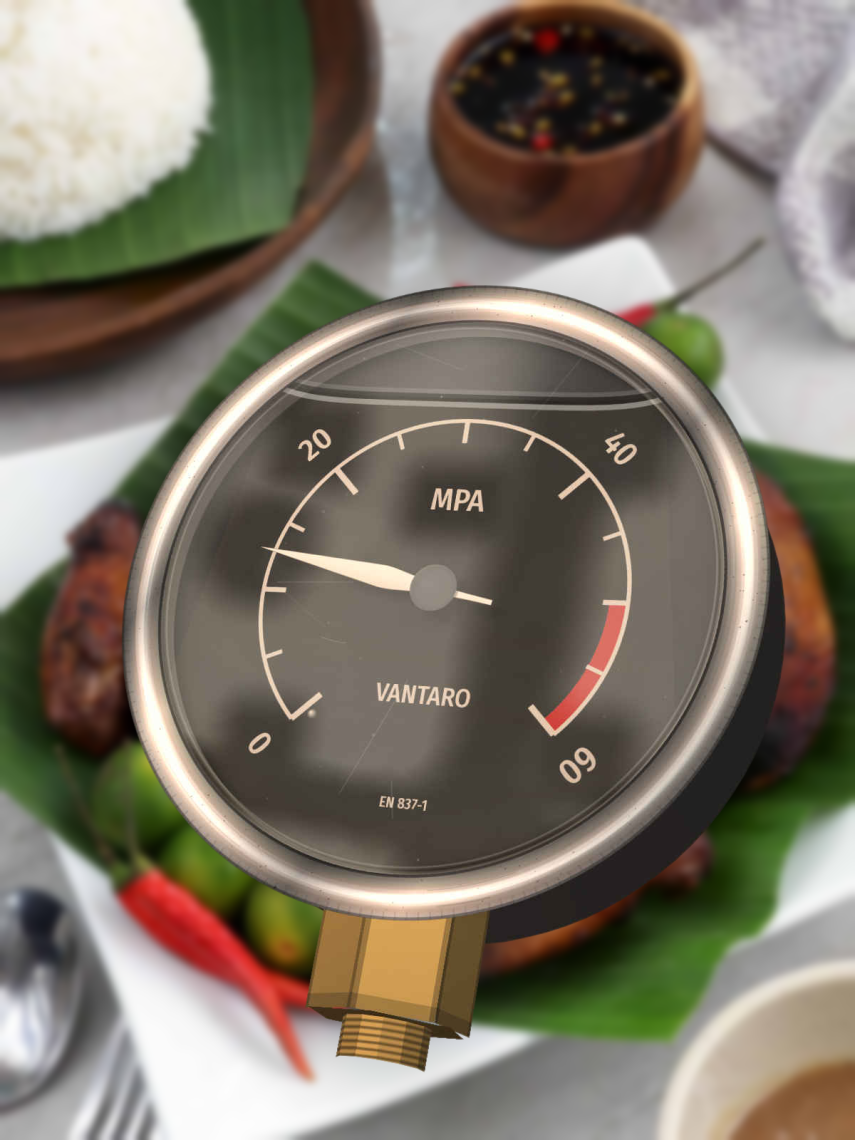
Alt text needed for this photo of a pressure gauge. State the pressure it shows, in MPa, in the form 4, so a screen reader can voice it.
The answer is 12.5
